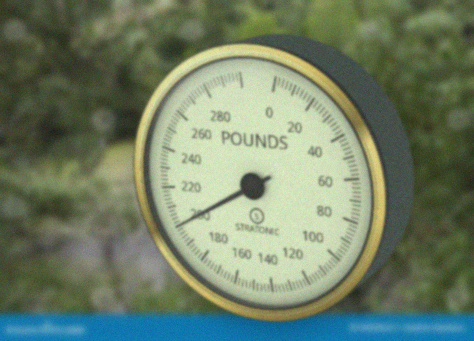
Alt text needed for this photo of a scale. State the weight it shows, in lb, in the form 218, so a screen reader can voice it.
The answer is 200
